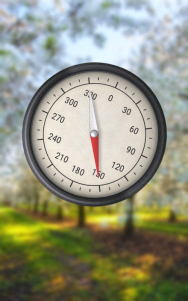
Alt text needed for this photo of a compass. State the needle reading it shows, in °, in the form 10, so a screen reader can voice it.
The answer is 150
